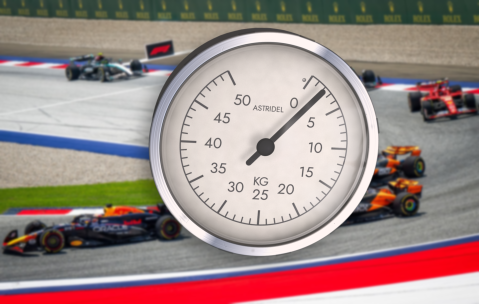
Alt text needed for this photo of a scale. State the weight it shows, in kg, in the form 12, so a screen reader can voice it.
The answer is 2
